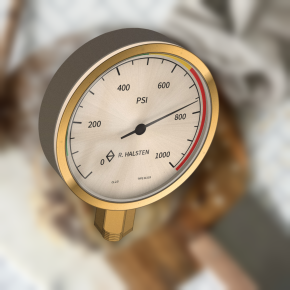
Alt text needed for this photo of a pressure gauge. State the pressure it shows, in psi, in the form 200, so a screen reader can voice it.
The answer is 750
